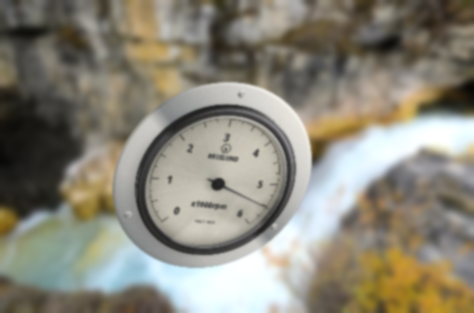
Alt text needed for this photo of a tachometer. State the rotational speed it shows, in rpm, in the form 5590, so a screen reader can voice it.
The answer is 5500
